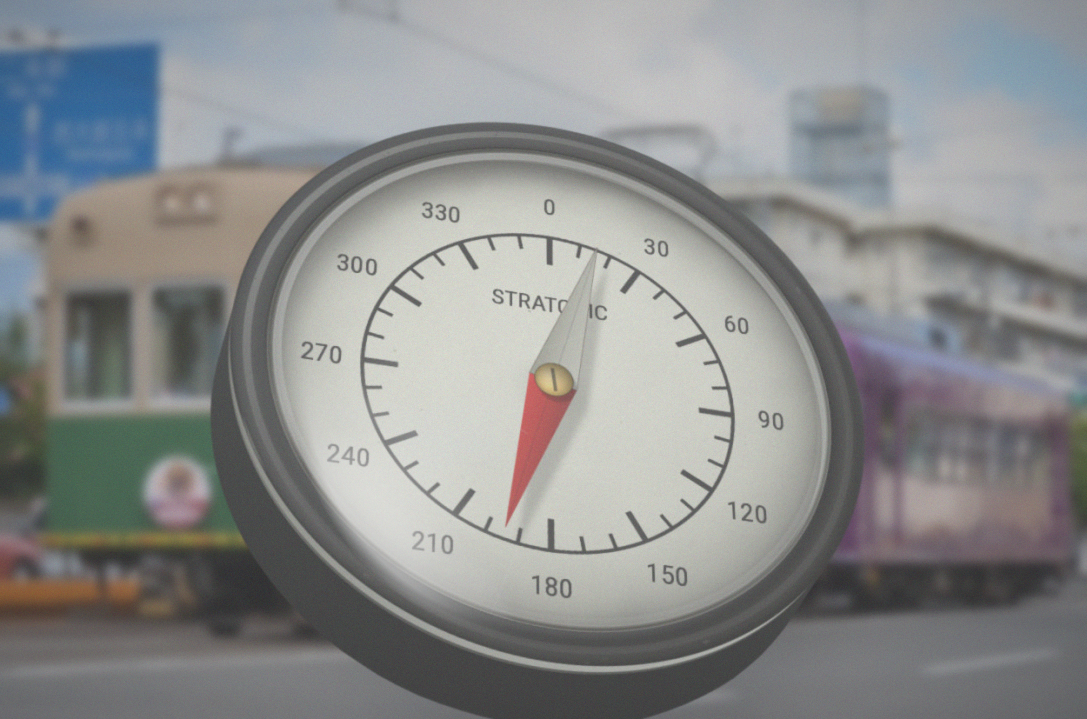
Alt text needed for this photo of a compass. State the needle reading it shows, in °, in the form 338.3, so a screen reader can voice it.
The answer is 195
